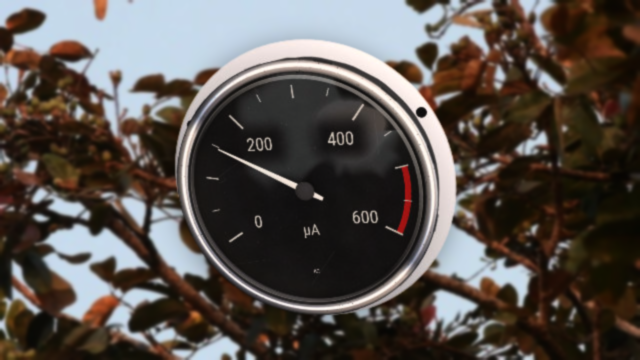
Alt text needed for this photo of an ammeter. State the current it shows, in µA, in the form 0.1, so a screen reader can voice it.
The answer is 150
